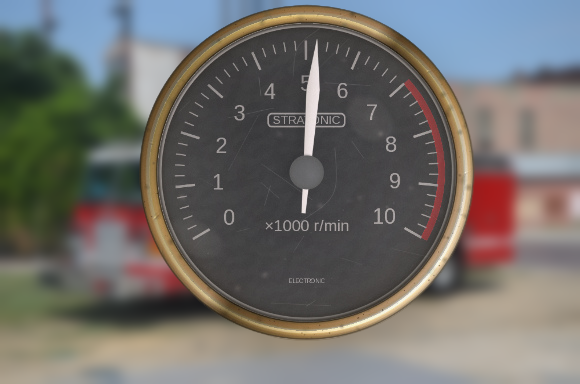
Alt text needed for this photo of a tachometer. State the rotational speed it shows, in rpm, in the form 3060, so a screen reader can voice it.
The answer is 5200
